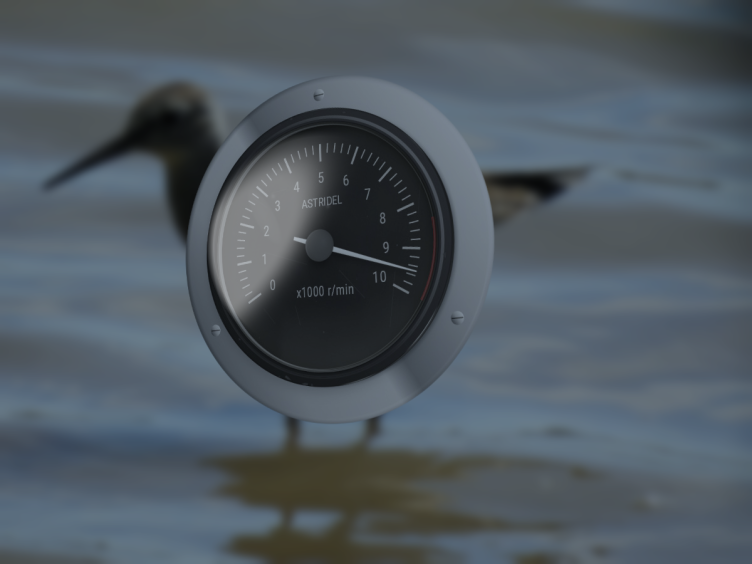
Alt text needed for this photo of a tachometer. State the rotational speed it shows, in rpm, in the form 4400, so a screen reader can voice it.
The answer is 9500
